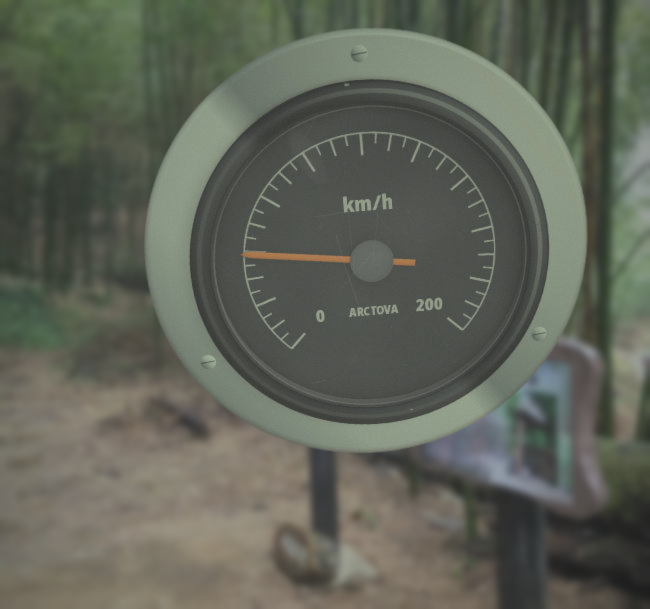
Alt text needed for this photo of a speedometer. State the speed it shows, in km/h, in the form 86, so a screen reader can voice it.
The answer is 40
